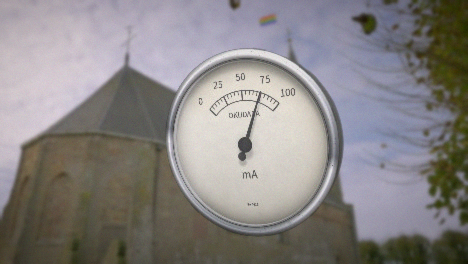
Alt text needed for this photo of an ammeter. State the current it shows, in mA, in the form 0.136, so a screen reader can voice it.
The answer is 75
